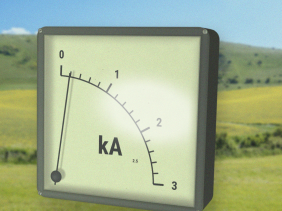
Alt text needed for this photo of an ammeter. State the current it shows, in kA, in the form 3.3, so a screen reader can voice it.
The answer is 0.2
